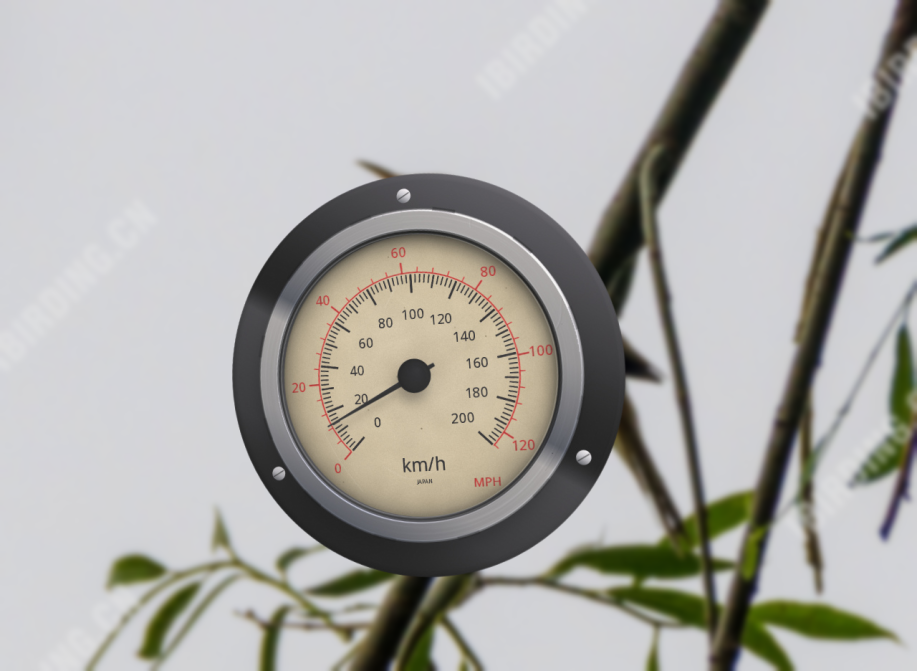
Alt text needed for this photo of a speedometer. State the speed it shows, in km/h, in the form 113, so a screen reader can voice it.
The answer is 14
